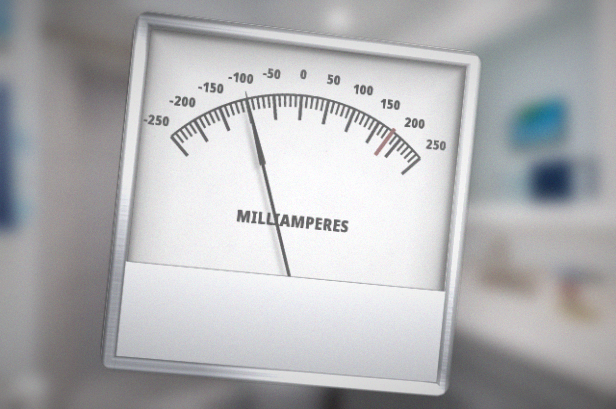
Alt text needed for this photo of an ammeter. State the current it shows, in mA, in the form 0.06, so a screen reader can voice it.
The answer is -100
